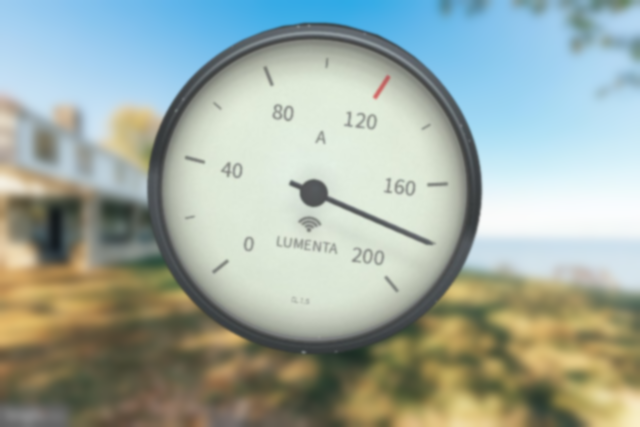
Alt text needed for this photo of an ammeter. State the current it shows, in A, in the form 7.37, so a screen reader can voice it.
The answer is 180
